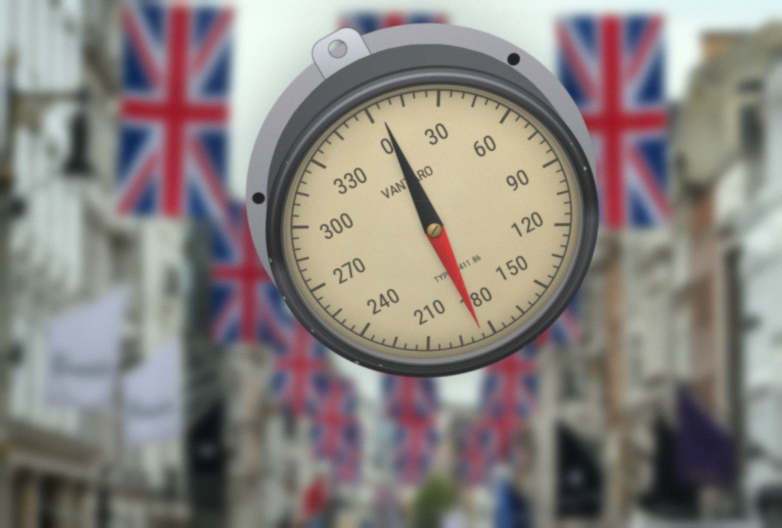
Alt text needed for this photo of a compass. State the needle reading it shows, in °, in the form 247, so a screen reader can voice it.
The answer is 185
